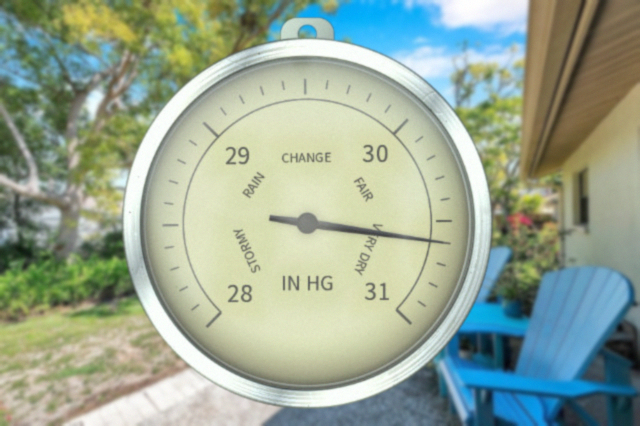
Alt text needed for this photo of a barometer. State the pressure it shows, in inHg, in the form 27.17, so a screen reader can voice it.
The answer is 30.6
